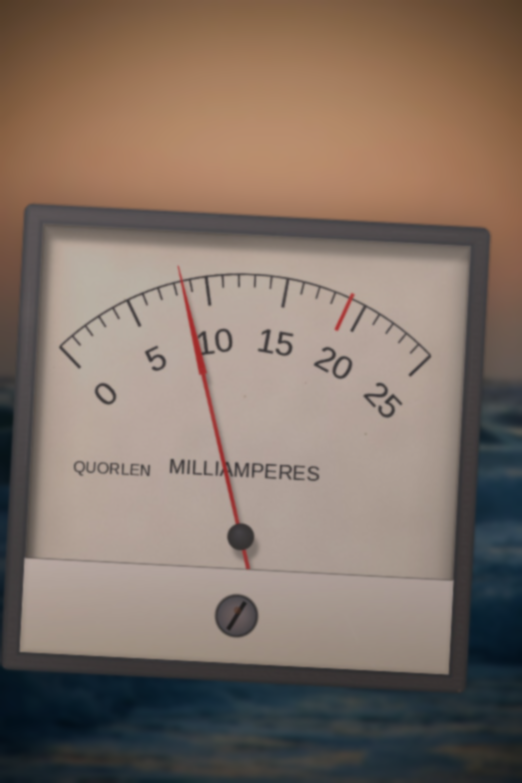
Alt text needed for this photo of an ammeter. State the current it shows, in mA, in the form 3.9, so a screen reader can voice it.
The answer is 8.5
